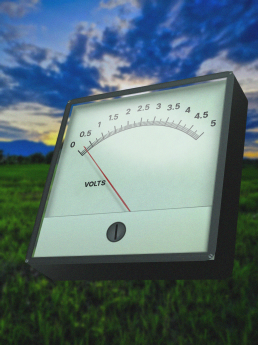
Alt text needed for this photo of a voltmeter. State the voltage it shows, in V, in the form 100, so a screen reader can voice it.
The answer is 0.25
